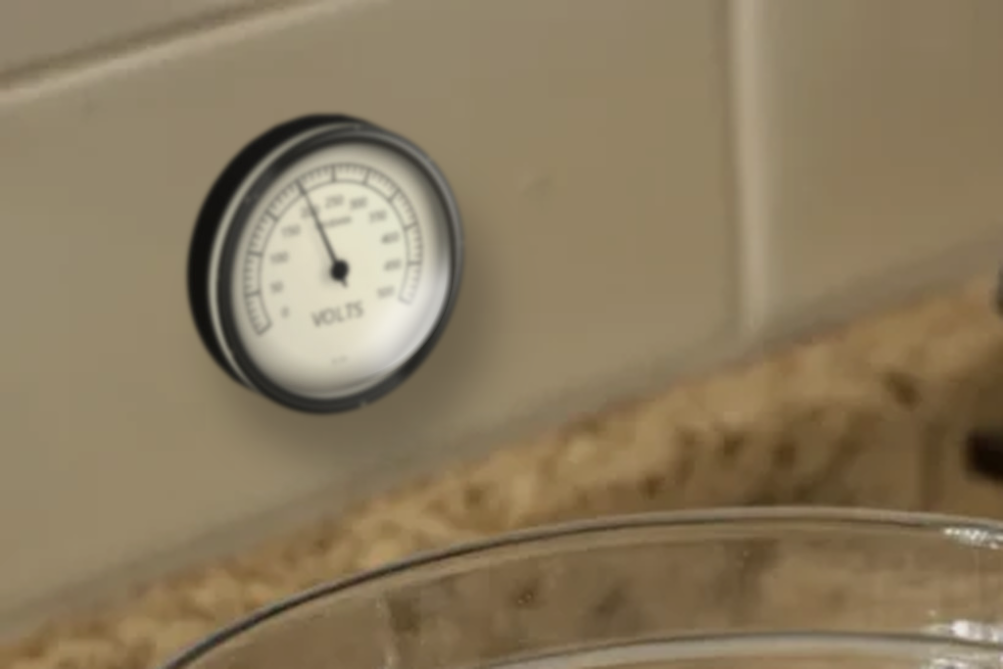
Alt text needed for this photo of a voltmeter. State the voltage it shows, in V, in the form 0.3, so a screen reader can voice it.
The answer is 200
